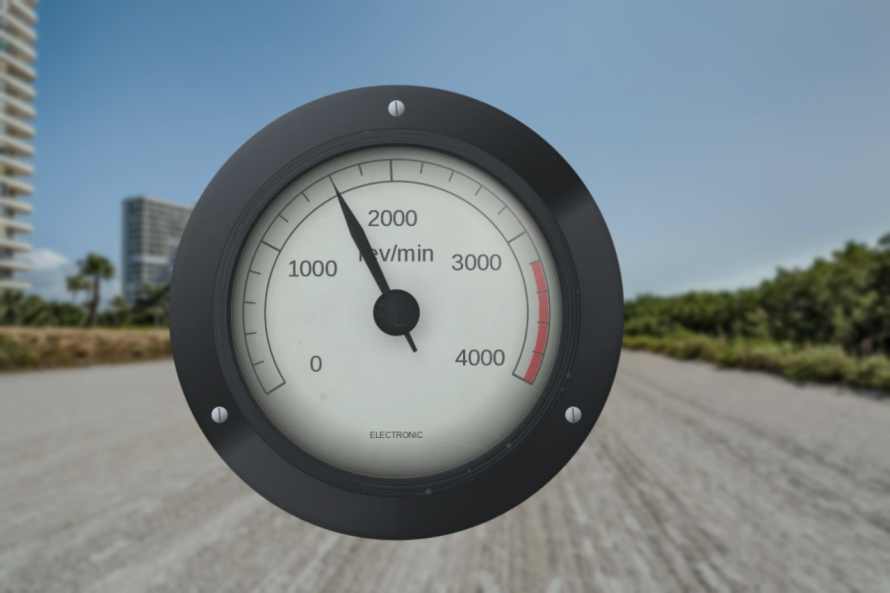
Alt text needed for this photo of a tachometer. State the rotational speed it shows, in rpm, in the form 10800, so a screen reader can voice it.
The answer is 1600
